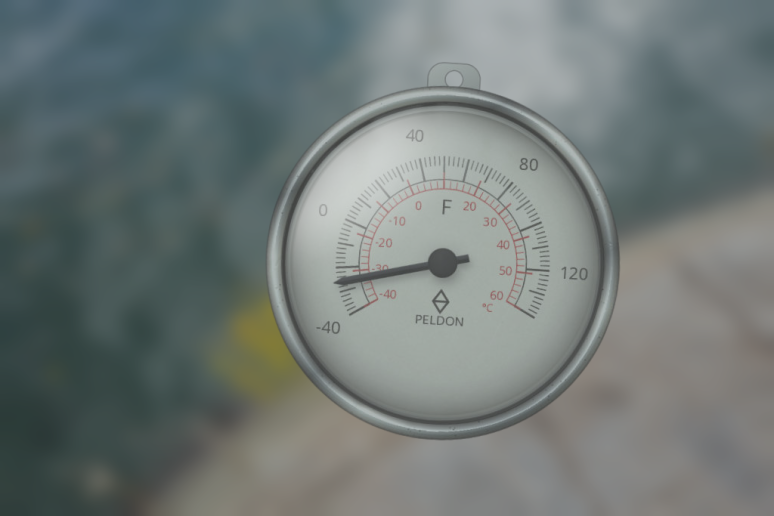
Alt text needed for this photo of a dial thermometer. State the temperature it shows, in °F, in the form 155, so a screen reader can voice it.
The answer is -26
